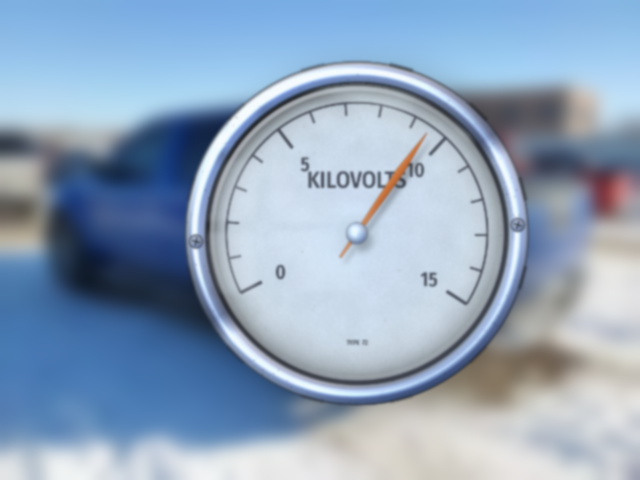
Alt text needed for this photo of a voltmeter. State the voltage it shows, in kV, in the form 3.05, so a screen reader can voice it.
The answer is 9.5
